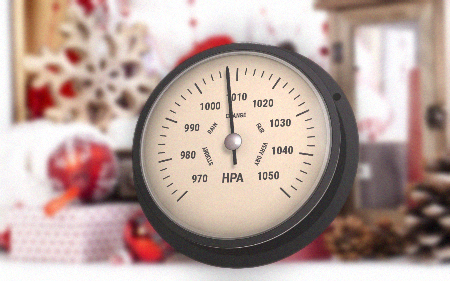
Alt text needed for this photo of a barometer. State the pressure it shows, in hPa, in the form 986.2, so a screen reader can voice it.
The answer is 1008
